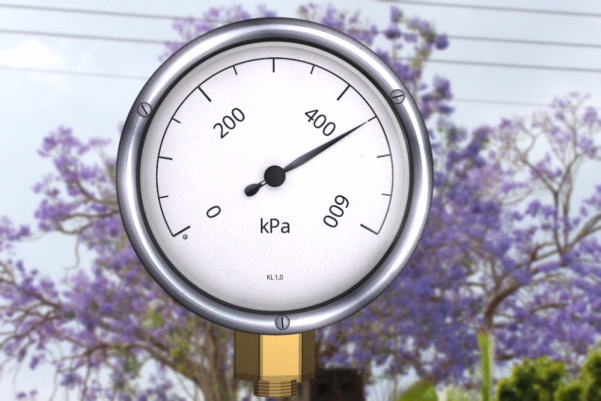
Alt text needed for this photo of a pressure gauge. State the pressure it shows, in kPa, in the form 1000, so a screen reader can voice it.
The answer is 450
